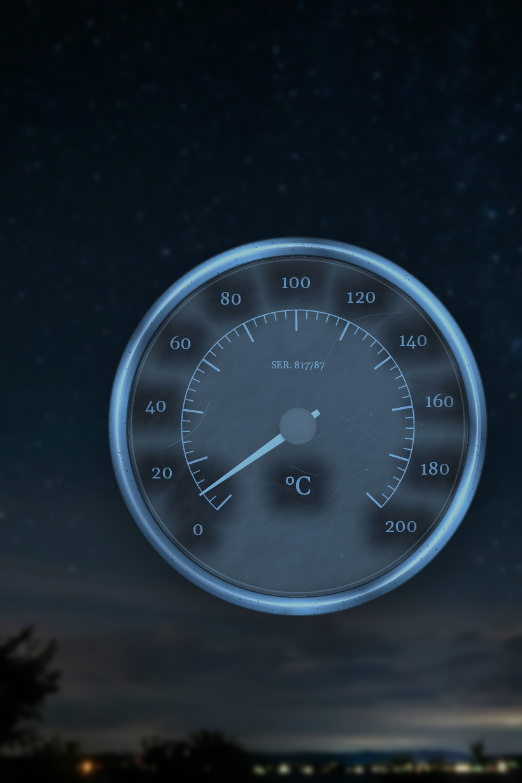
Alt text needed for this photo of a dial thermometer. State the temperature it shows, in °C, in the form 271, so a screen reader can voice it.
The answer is 8
